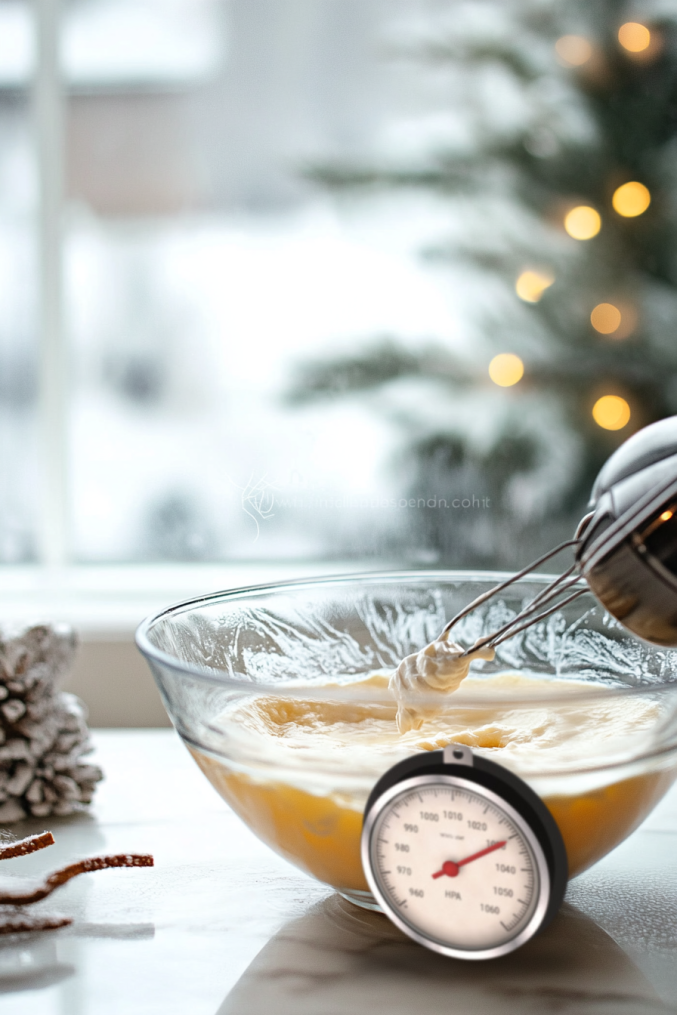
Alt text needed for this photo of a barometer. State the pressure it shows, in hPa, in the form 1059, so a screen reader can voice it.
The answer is 1030
